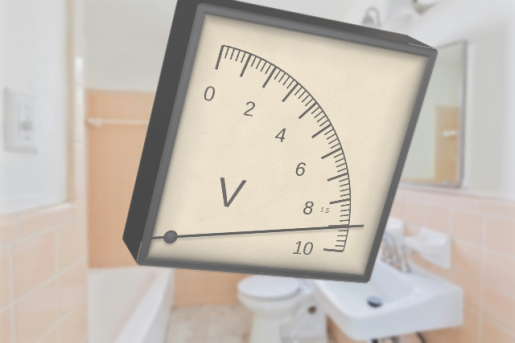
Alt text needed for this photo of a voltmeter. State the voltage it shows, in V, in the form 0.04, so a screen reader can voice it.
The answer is 9
